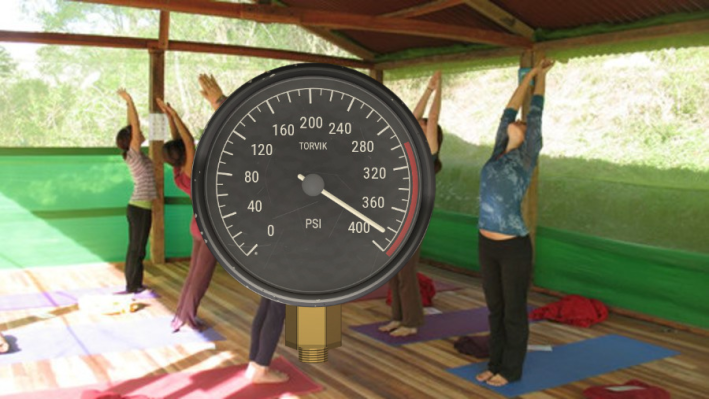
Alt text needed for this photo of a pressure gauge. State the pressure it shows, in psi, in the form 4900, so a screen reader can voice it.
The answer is 385
